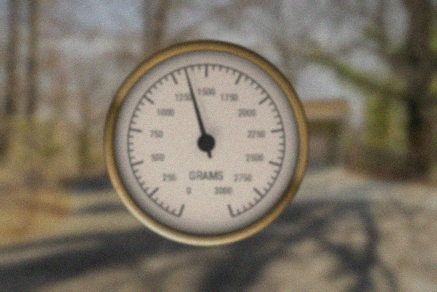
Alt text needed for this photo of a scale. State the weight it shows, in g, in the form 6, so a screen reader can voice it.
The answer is 1350
